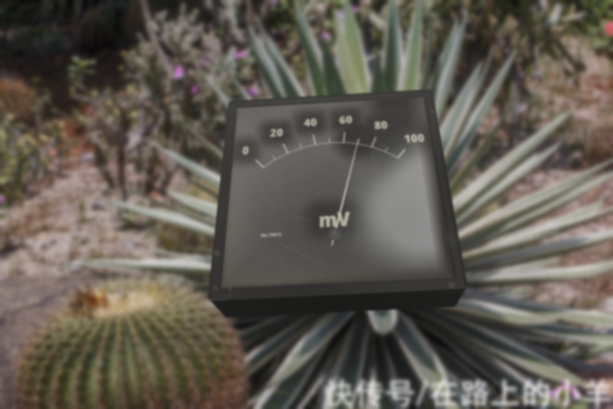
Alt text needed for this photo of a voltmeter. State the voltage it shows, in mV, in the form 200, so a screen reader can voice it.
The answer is 70
